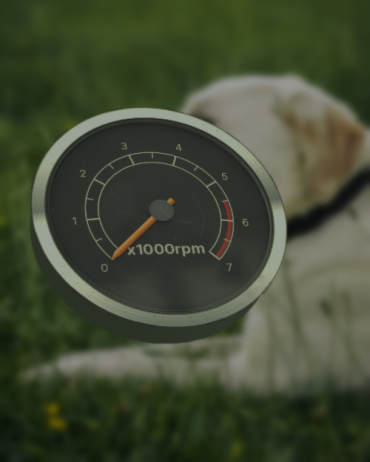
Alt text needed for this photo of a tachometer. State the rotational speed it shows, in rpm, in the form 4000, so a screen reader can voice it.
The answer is 0
